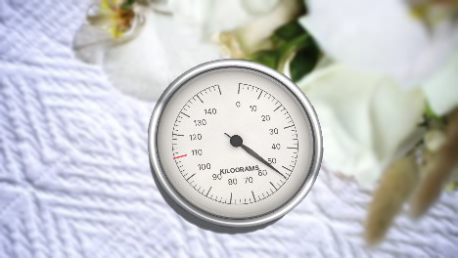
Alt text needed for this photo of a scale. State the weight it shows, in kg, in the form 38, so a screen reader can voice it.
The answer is 54
